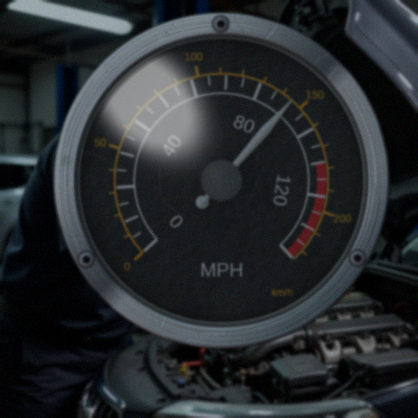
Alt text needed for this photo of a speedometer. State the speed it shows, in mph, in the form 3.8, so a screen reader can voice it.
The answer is 90
